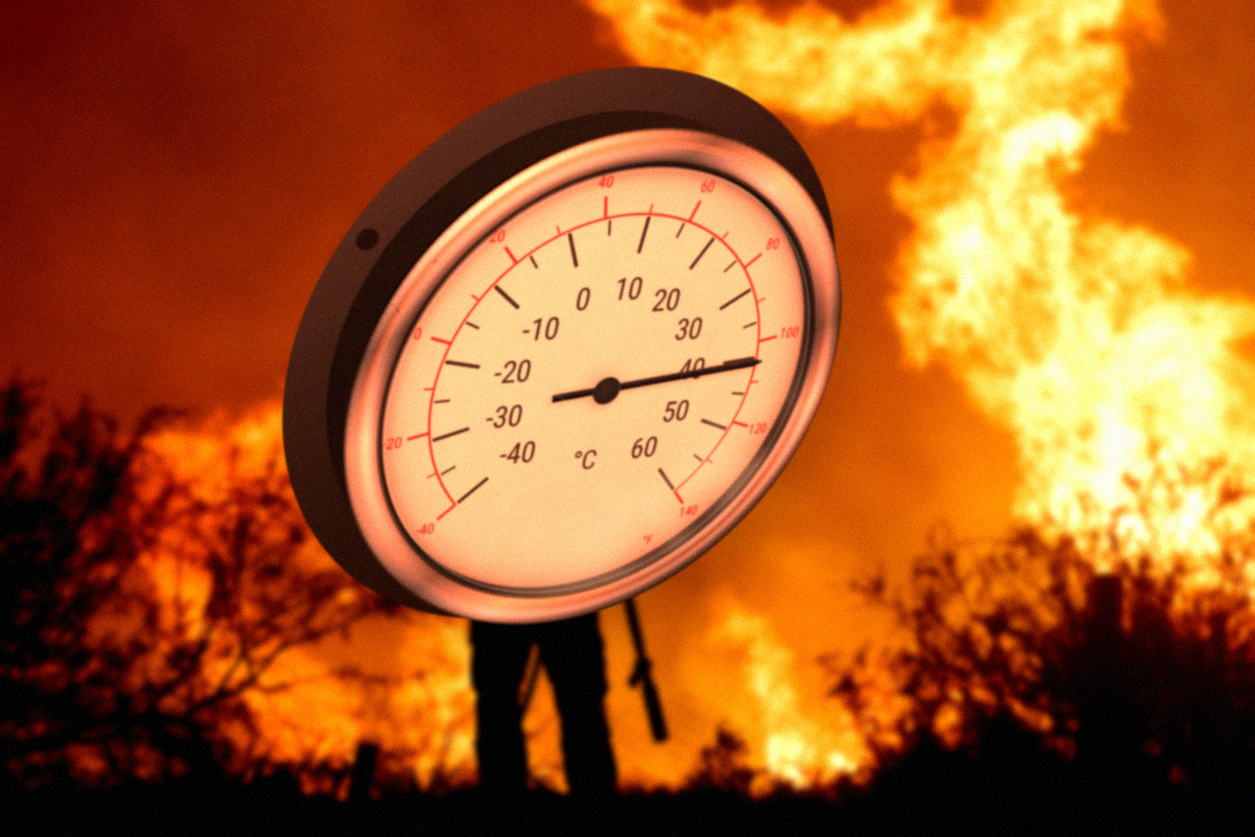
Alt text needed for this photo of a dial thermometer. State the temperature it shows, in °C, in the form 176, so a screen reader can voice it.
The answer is 40
